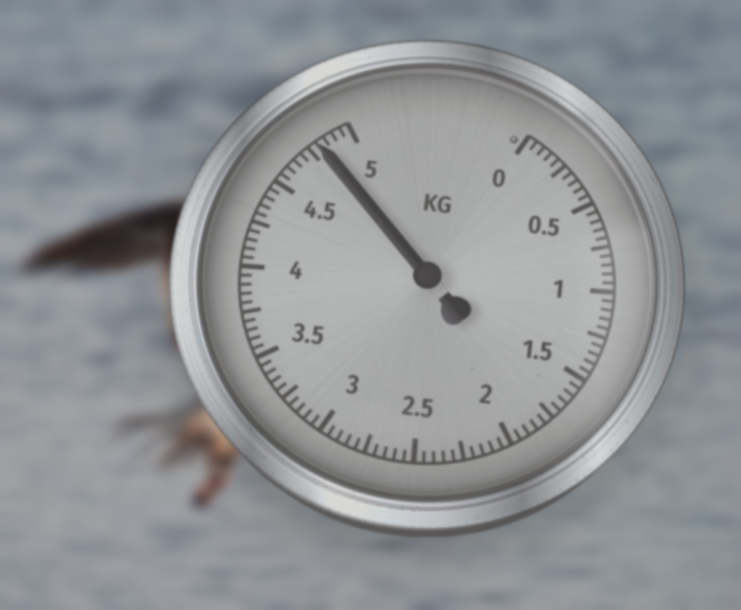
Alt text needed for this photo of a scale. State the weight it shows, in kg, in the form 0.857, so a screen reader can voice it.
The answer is 4.8
